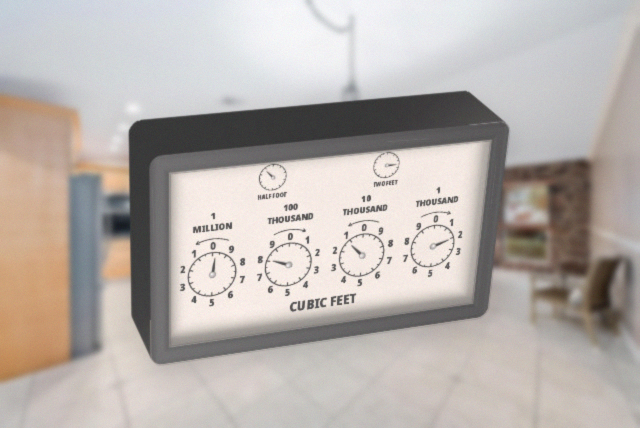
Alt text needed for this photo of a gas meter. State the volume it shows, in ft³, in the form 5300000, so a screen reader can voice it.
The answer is 981200
